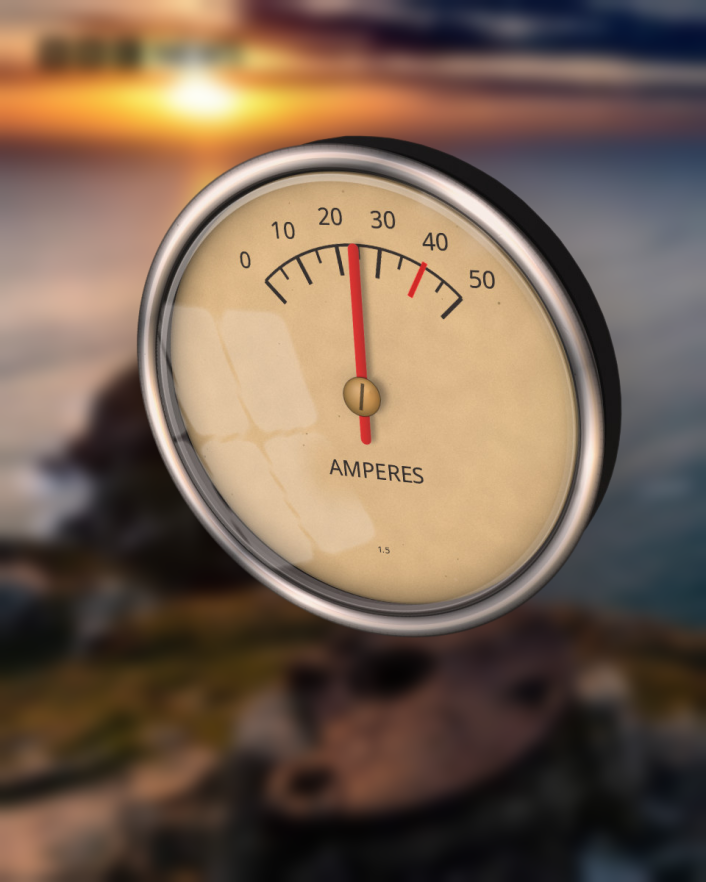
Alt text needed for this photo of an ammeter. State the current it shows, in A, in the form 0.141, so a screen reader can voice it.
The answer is 25
